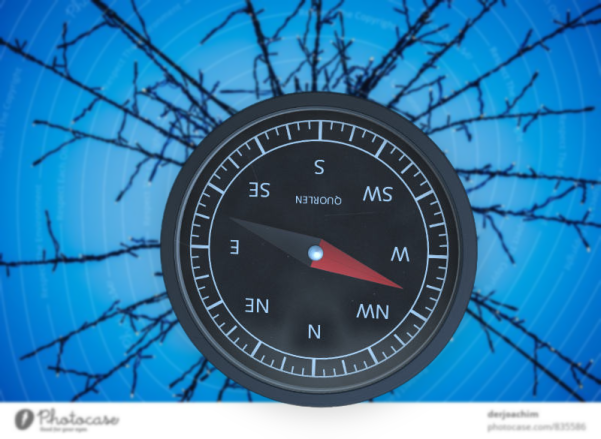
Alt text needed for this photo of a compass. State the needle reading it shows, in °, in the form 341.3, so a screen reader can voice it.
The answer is 290
